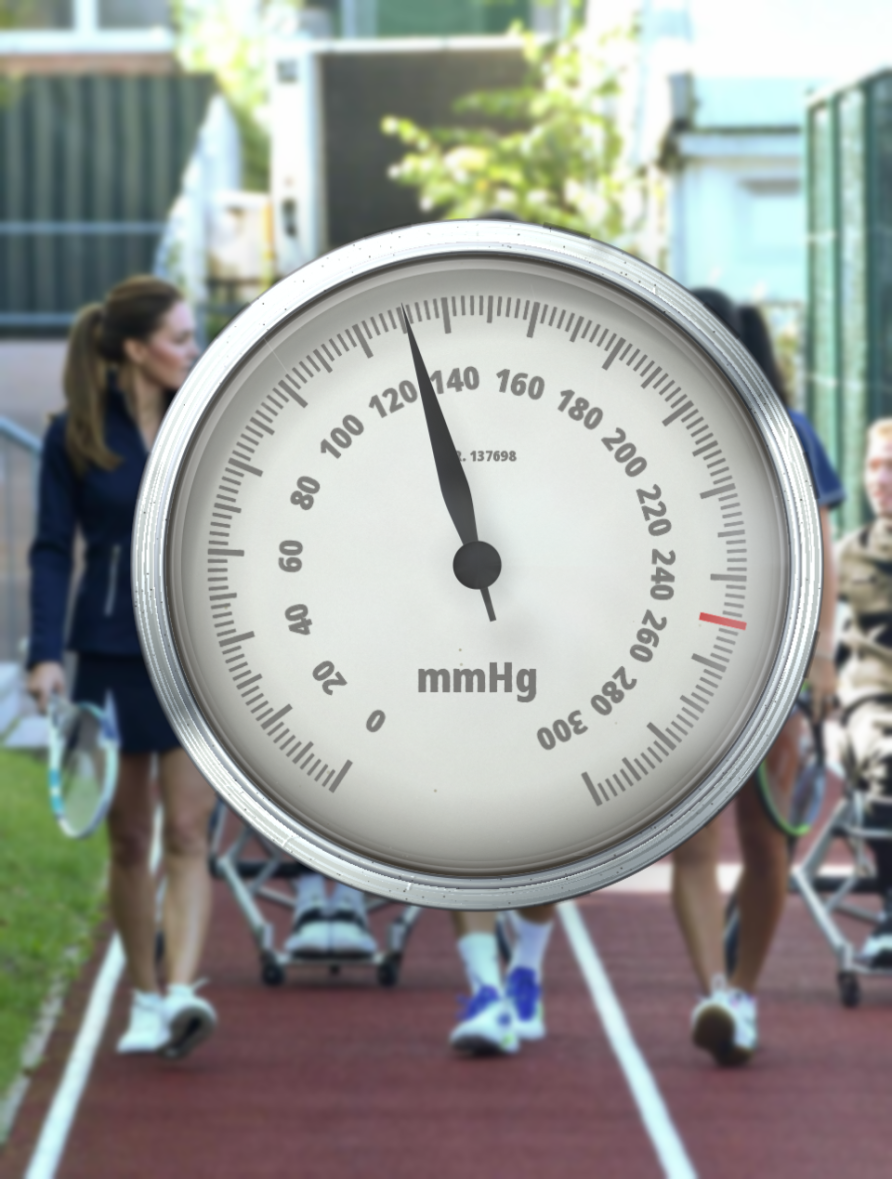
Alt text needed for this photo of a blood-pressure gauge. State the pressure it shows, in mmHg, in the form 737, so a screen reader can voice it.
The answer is 131
